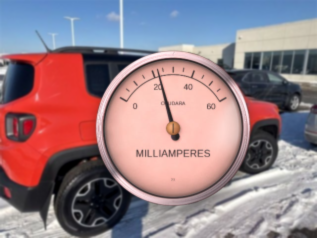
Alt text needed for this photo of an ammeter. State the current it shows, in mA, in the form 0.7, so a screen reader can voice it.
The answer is 22.5
